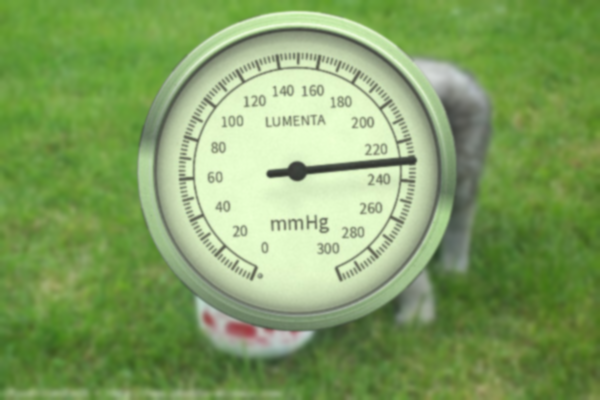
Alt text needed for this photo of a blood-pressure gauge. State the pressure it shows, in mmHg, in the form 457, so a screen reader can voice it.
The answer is 230
